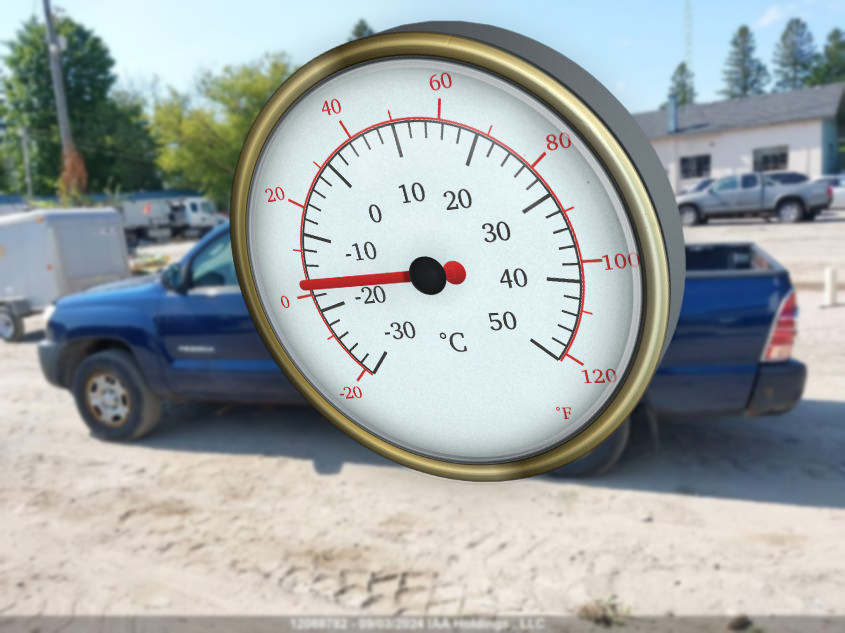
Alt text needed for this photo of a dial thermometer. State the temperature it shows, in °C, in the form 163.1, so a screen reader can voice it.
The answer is -16
